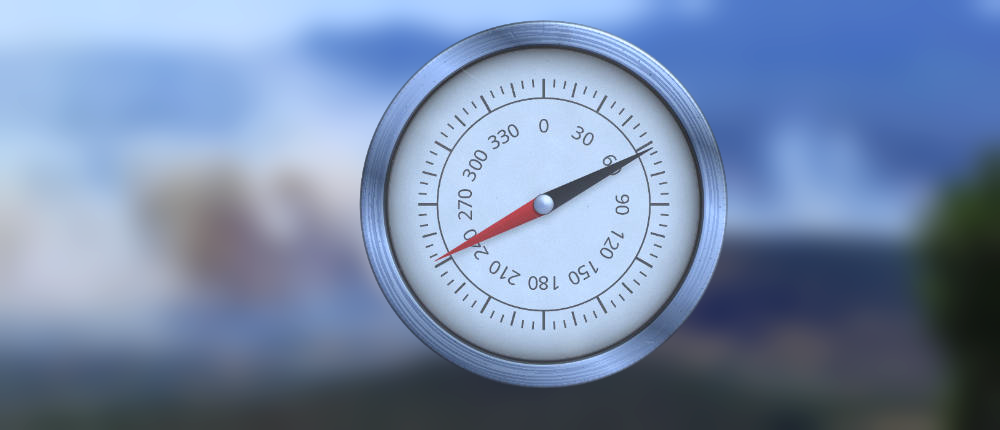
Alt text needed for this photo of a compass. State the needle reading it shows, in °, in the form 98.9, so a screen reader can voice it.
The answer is 242.5
